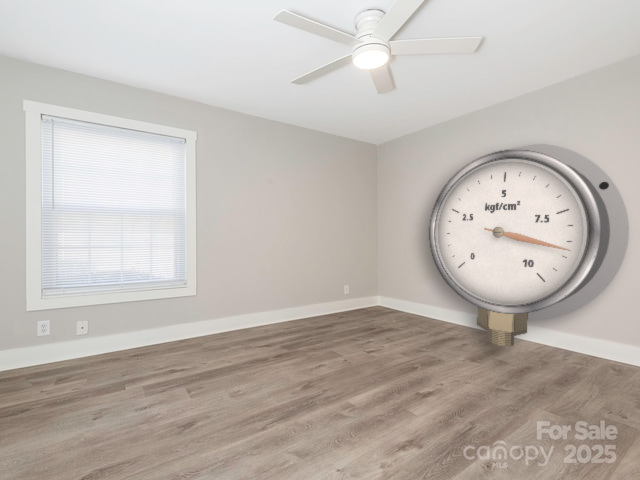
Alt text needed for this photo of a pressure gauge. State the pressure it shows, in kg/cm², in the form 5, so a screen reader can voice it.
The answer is 8.75
